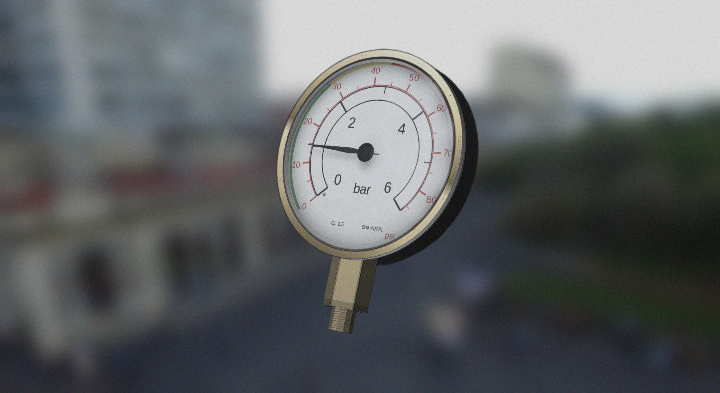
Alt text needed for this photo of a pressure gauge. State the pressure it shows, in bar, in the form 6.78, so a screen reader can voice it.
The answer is 1
